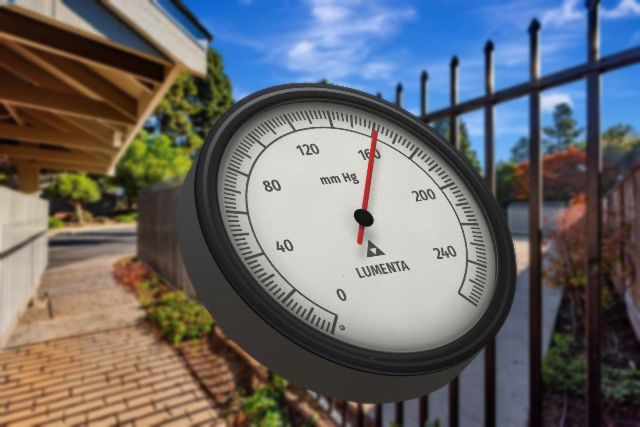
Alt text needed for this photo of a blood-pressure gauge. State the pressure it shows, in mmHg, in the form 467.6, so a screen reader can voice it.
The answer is 160
